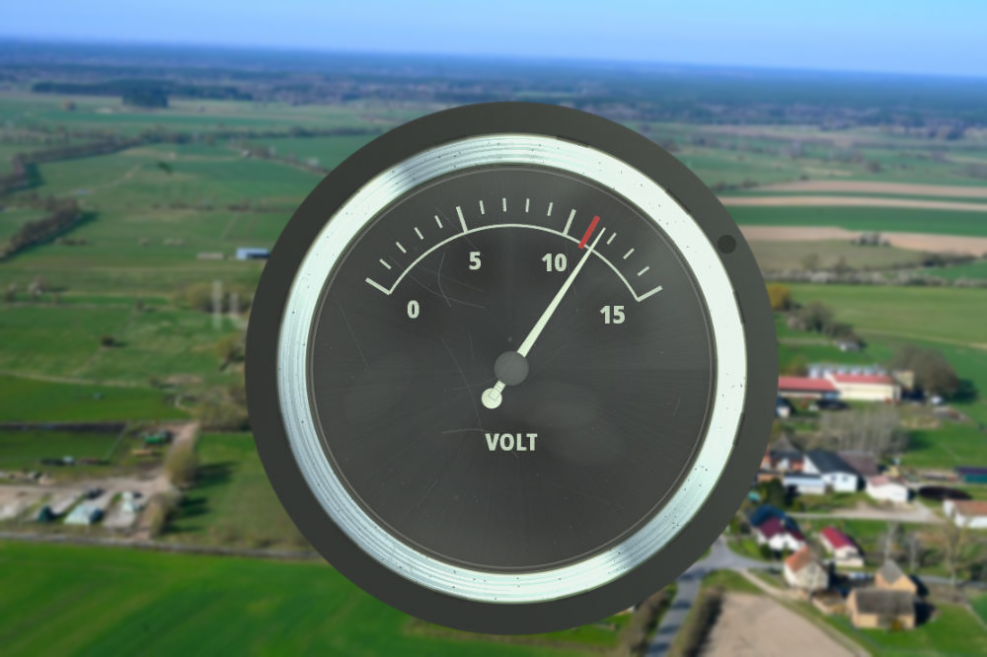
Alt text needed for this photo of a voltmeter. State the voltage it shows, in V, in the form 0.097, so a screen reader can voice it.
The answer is 11.5
